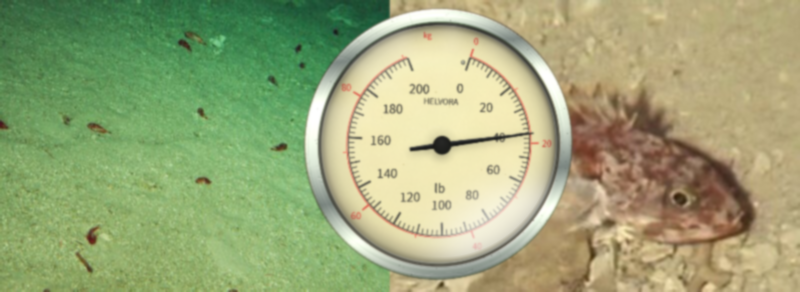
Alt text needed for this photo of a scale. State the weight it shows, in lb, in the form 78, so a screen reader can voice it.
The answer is 40
